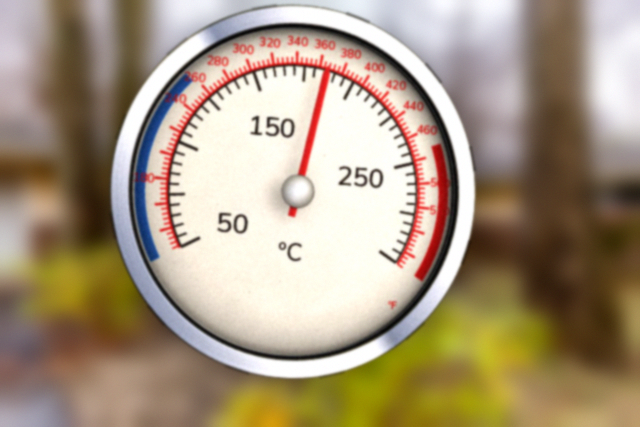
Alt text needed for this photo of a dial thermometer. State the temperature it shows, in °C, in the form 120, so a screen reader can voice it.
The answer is 185
